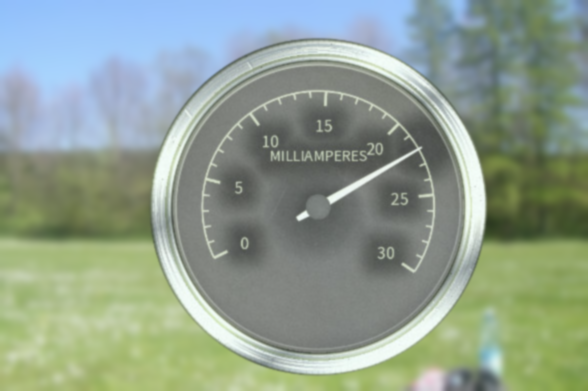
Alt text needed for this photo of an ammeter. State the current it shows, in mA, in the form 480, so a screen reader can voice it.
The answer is 22
